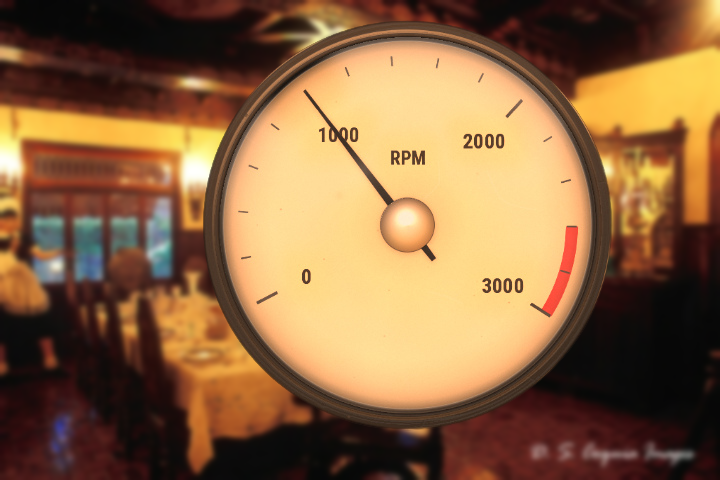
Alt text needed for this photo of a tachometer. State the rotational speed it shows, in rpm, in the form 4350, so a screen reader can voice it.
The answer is 1000
